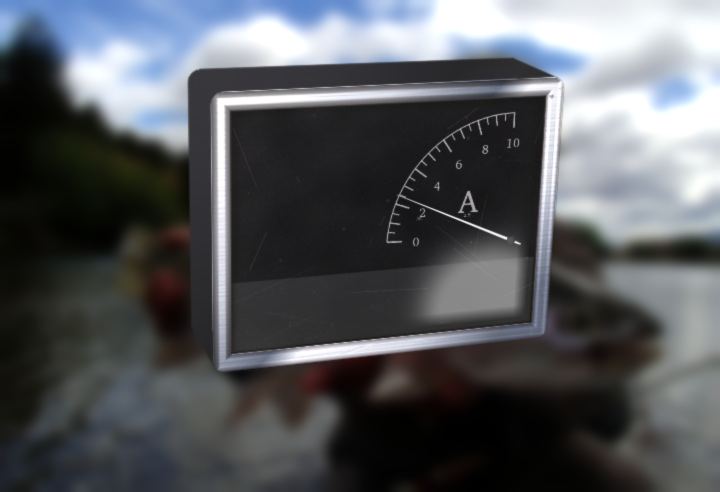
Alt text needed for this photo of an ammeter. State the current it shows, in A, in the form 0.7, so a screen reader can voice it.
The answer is 2.5
